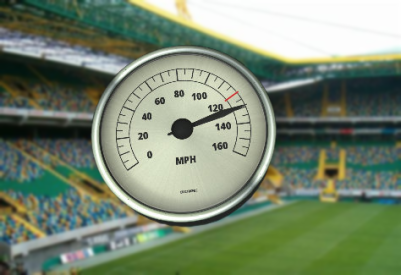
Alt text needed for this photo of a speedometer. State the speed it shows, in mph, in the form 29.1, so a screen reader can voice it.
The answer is 130
